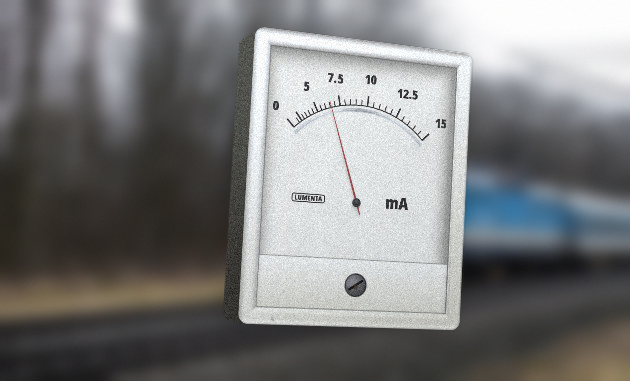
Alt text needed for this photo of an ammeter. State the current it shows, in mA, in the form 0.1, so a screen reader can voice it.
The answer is 6.5
